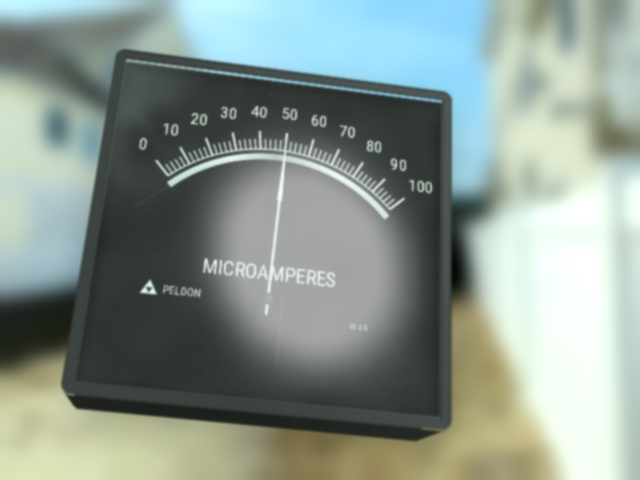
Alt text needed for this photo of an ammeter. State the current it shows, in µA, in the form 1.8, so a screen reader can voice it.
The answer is 50
